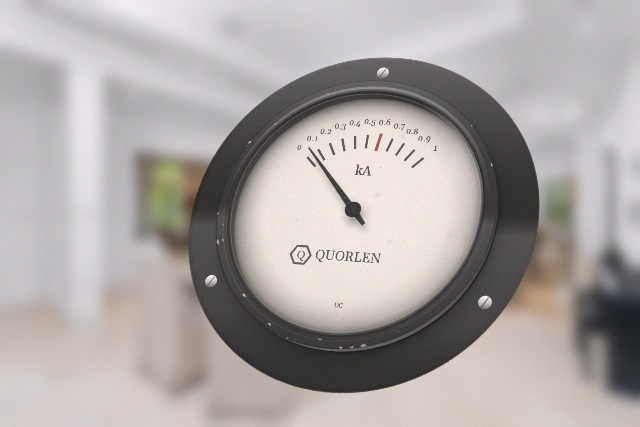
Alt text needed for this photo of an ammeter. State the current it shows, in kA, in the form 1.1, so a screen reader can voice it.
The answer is 0.05
